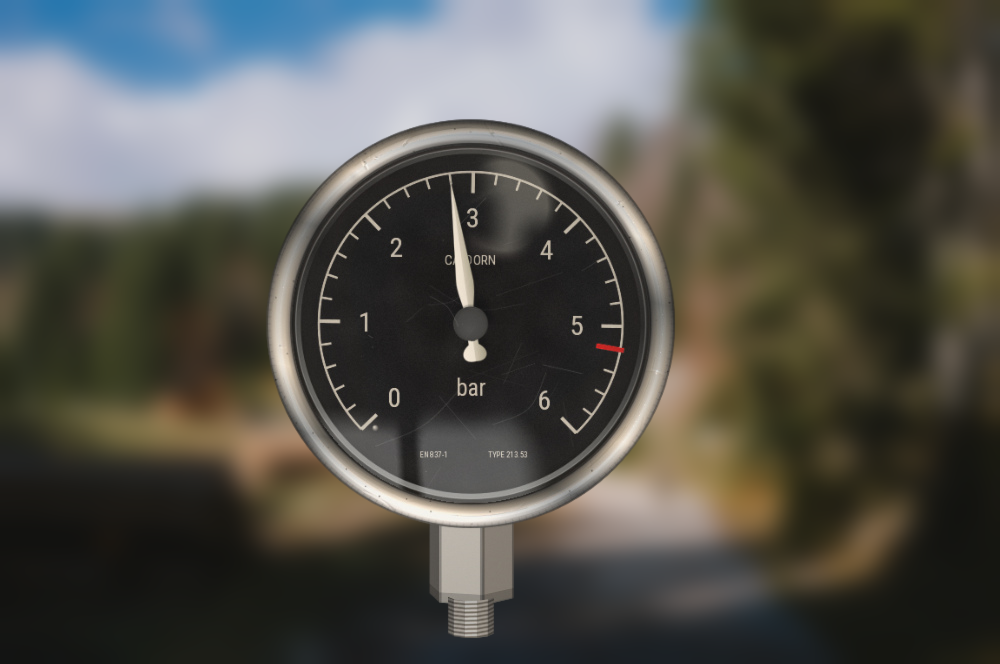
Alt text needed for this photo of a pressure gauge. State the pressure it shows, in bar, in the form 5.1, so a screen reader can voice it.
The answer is 2.8
